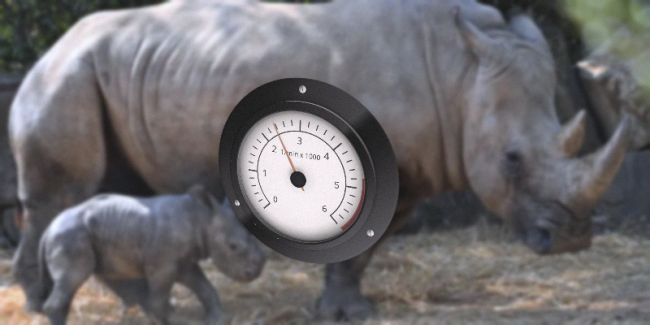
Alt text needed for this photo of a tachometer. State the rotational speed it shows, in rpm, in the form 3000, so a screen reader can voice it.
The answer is 2400
